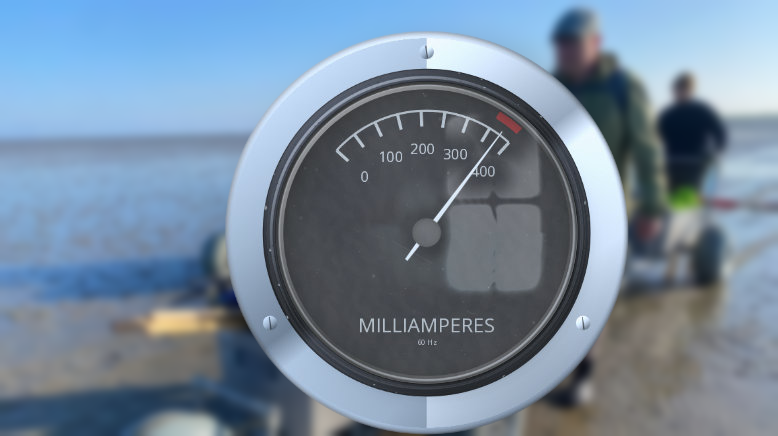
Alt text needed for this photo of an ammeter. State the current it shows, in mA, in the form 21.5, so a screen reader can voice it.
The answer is 375
